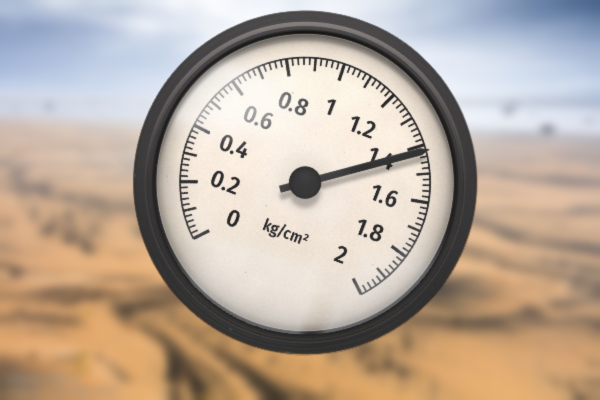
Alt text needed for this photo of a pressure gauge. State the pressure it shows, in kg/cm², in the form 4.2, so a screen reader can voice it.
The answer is 1.42
